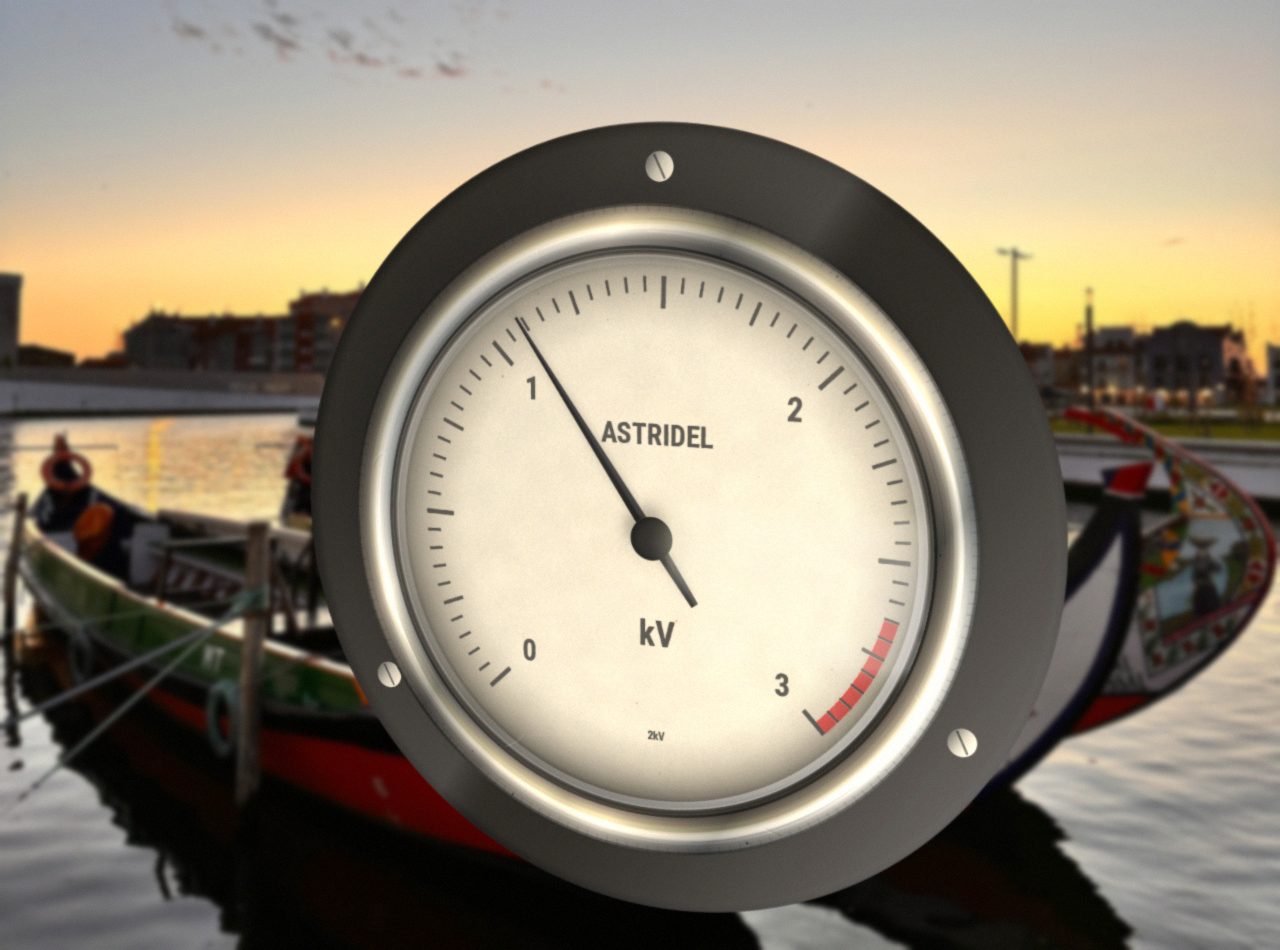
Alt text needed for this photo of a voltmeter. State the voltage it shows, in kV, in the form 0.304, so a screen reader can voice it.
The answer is 1.1
